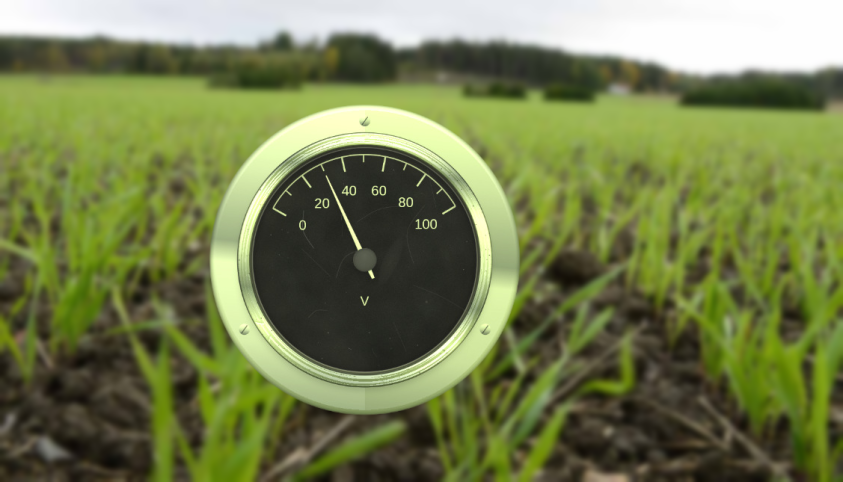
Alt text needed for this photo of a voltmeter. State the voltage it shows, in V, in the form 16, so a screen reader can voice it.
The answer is 30
